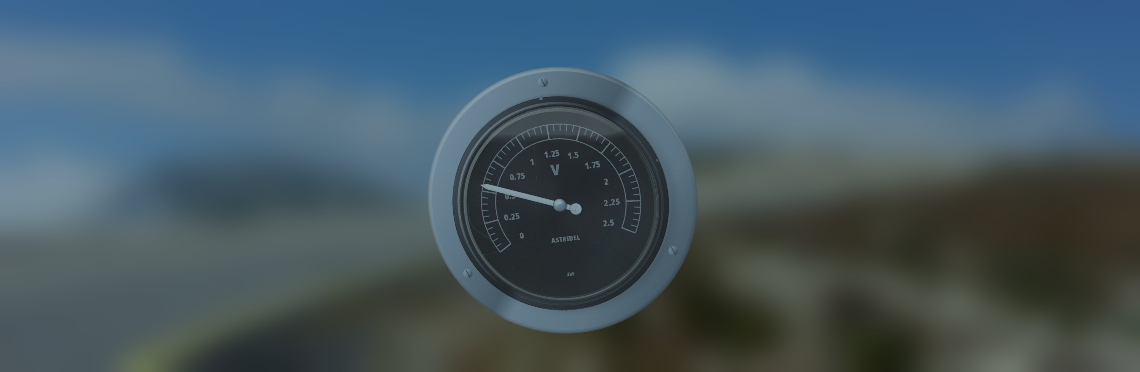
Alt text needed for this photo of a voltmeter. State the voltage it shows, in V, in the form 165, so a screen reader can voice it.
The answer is 0.55
